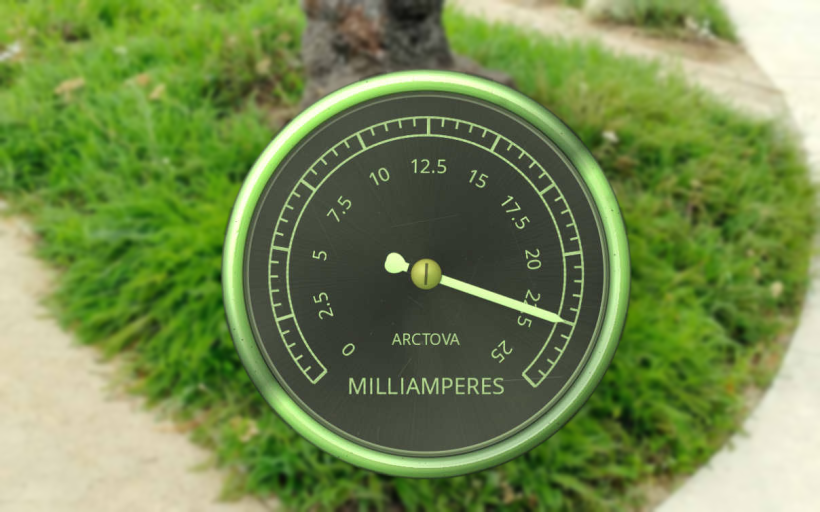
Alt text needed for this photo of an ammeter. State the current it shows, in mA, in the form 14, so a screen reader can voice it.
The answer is 22.5
